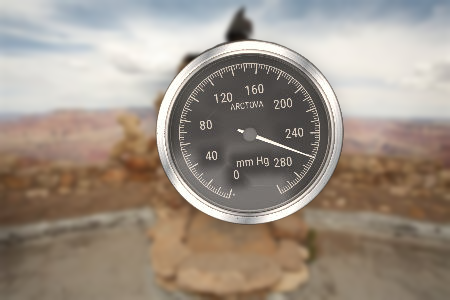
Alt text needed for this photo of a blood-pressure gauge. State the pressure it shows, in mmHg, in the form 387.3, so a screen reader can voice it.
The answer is 260
